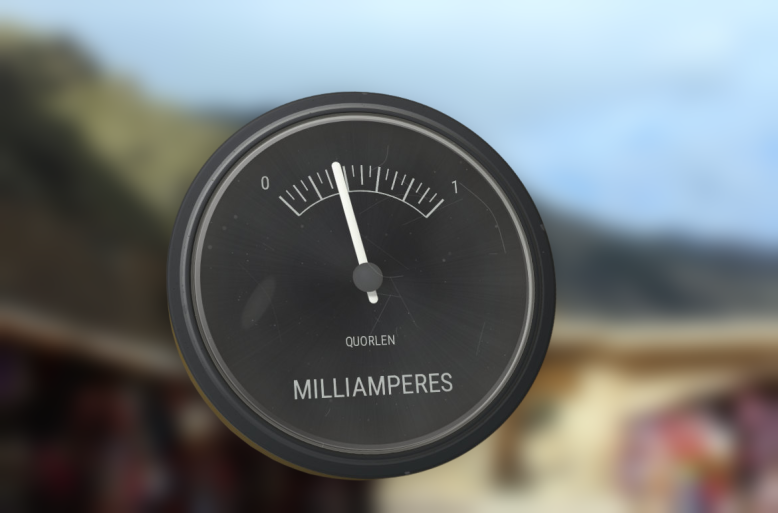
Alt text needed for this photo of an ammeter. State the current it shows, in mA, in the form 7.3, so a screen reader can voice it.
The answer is 0.35
